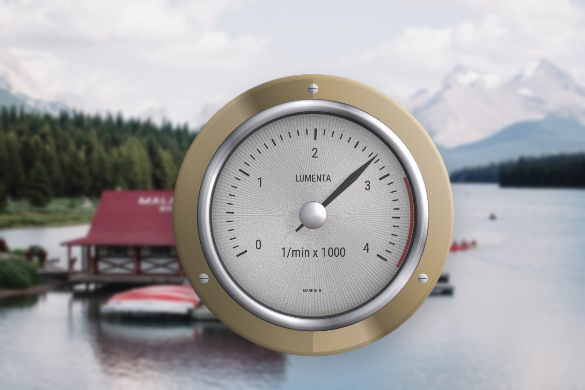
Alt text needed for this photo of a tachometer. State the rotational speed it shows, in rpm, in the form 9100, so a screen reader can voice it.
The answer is 2750
